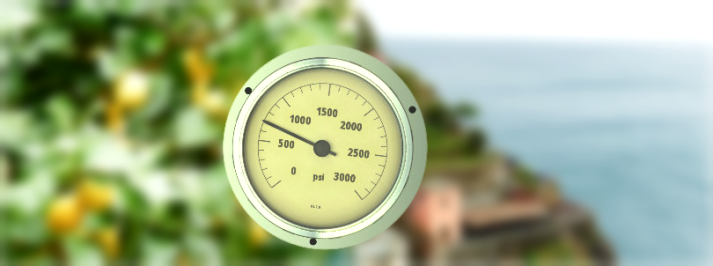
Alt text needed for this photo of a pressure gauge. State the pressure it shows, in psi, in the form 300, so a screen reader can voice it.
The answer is 700
